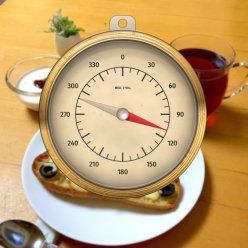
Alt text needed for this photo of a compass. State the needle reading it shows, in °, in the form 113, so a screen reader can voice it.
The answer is 110
